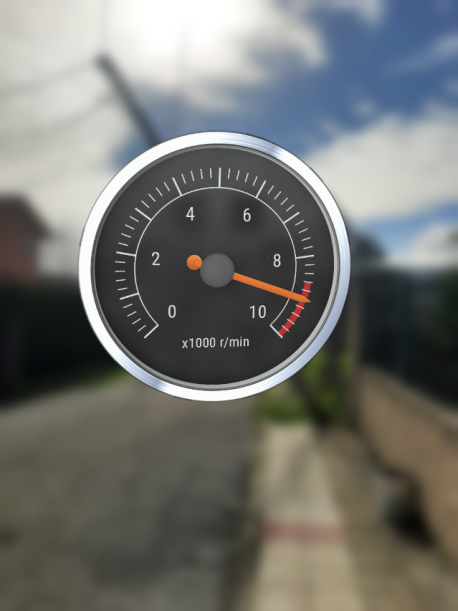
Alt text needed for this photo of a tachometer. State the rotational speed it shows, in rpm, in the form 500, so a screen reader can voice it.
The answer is 9000
